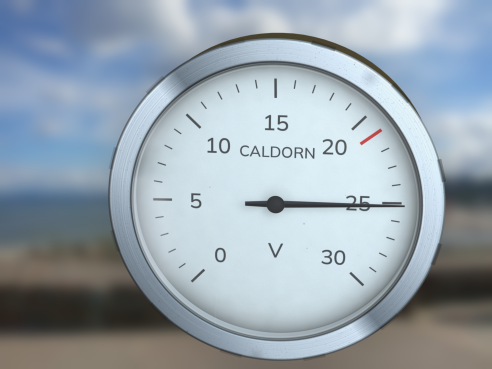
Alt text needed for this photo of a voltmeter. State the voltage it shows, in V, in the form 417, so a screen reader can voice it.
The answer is 25
